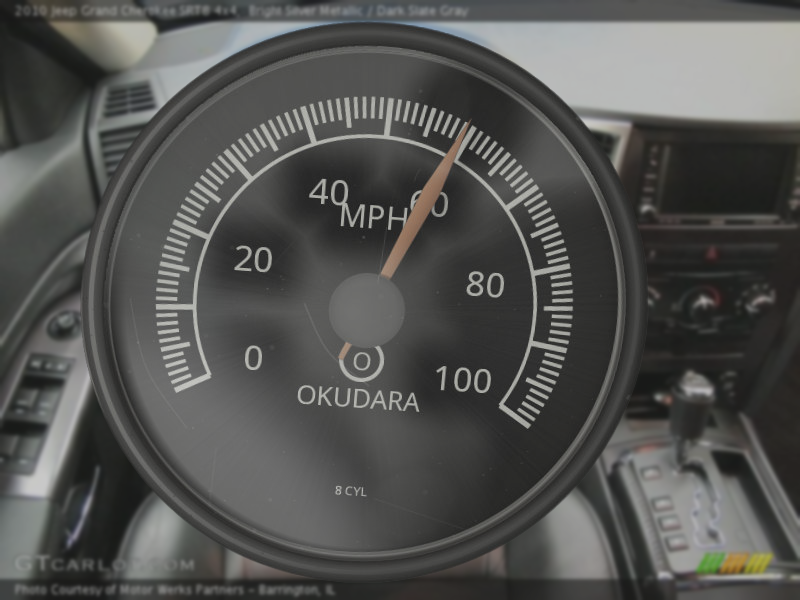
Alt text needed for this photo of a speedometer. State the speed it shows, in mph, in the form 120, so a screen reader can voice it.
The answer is 59
